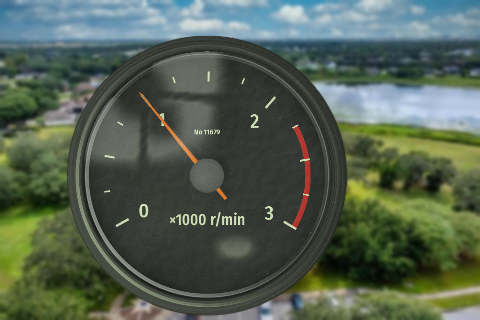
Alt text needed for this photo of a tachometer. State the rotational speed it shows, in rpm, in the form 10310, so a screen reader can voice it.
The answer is 1000
